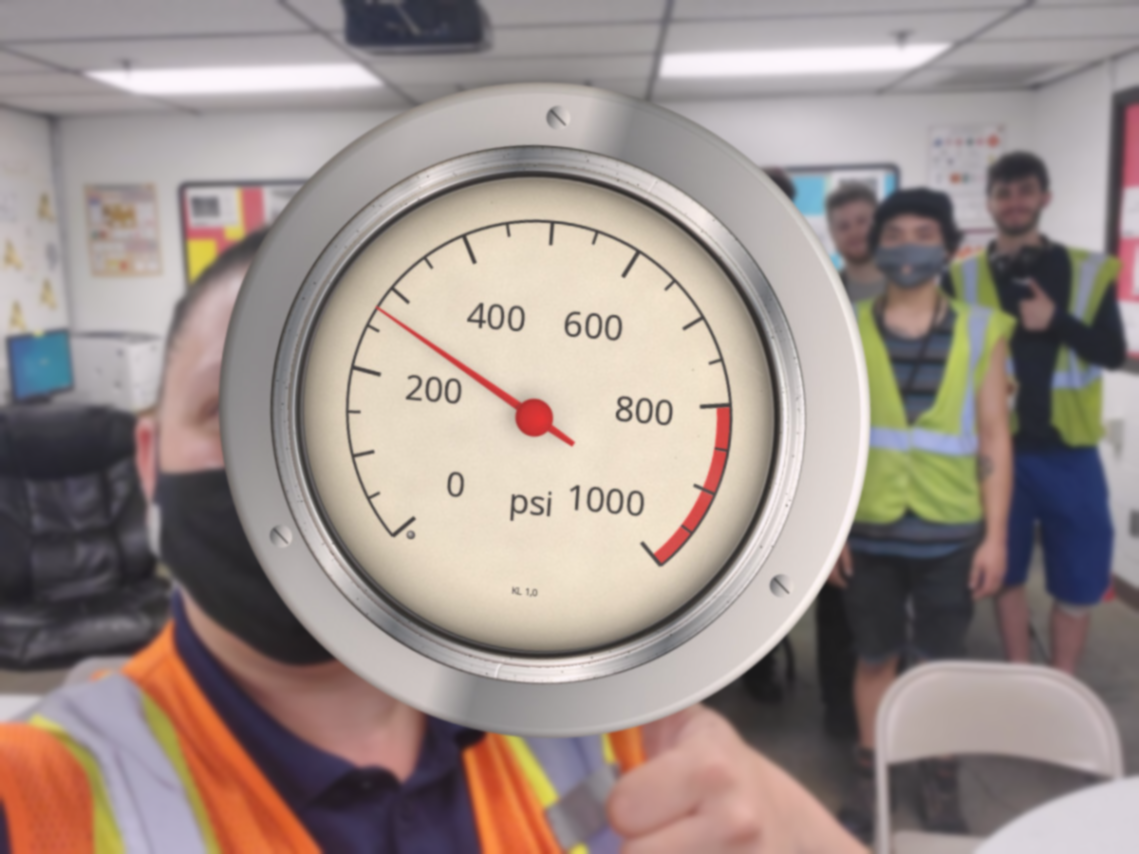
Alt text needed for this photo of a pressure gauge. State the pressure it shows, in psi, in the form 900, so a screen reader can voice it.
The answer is 275
